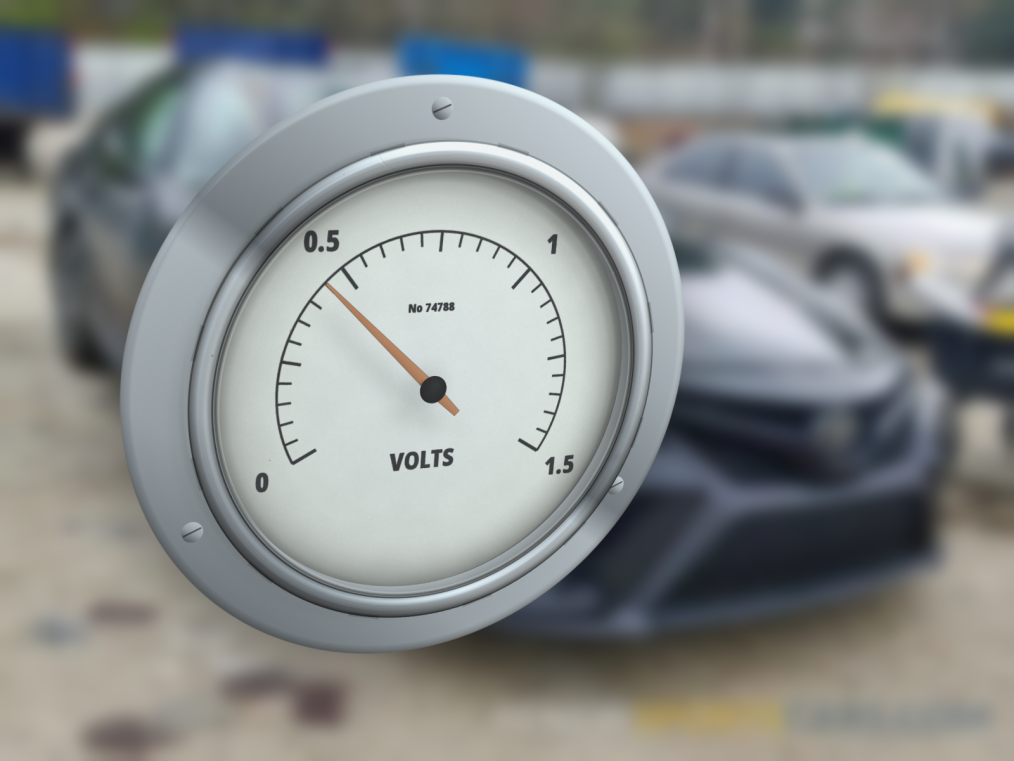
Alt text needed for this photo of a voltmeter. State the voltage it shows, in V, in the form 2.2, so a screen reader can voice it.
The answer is 0.45
